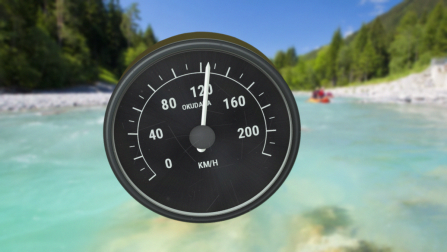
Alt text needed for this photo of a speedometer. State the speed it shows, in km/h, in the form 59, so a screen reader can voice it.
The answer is 125
